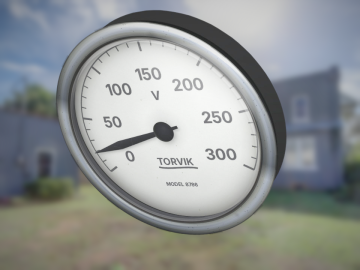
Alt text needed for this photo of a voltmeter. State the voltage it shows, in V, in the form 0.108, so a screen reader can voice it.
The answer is 20
